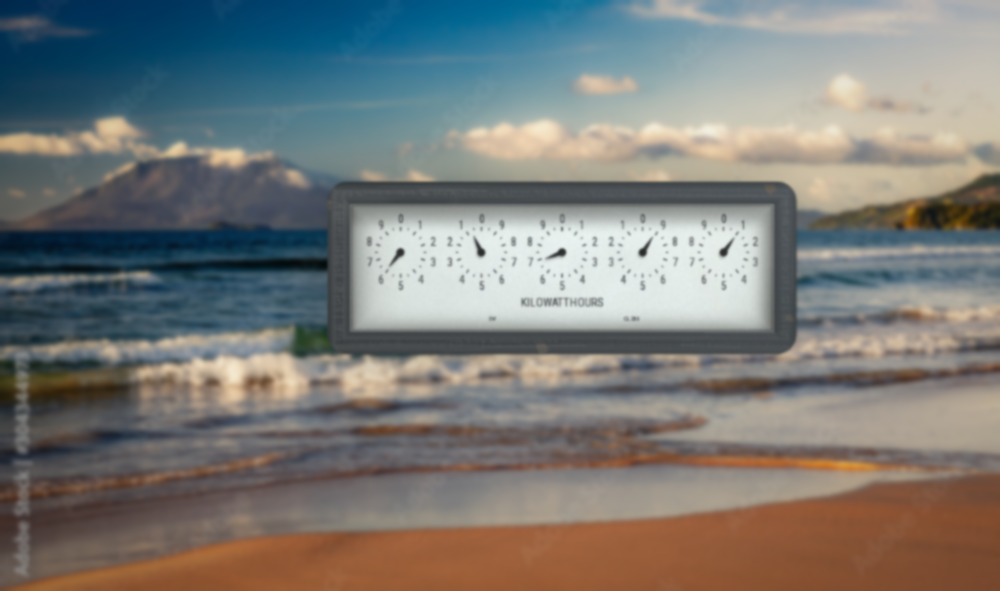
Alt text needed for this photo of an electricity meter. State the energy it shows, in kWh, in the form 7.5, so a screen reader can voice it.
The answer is 60691
